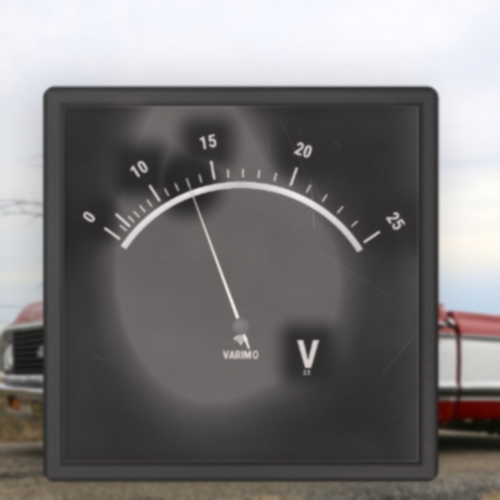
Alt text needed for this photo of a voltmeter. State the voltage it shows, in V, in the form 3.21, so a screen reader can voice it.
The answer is 13
